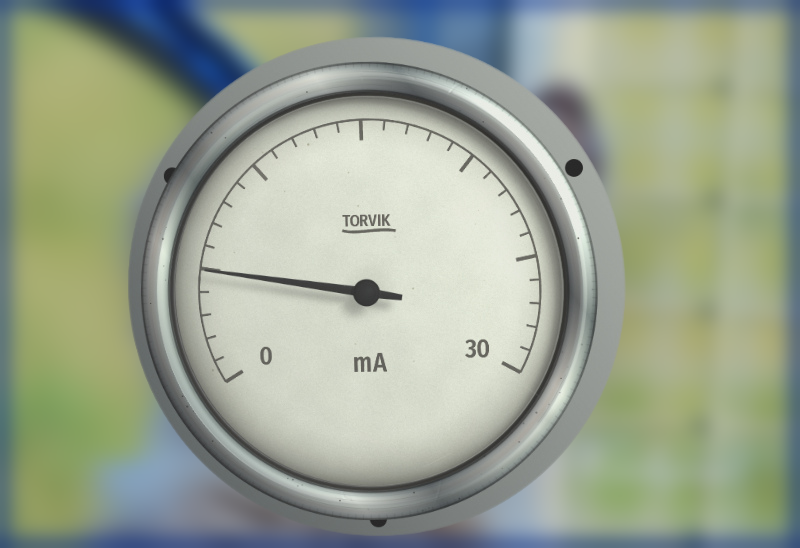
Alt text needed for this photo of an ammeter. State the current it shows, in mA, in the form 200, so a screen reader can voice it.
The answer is 5
